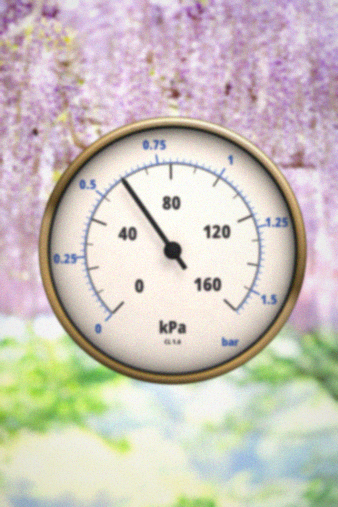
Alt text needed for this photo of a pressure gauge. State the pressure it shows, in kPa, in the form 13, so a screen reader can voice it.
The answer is 60
